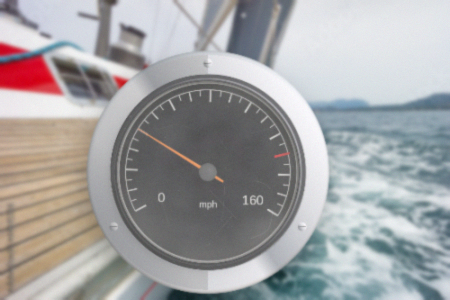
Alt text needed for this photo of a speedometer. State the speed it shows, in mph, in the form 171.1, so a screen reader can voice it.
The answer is 40
